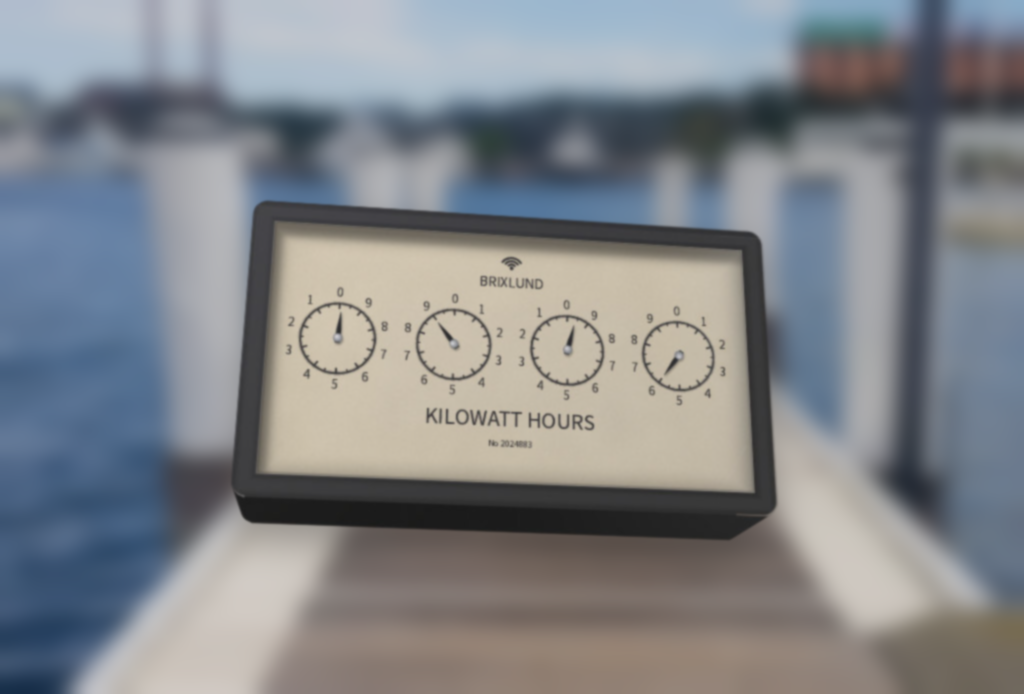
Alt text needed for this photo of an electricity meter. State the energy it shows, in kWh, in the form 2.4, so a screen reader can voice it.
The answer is 9896
